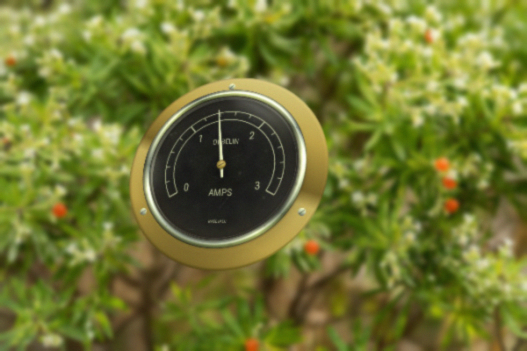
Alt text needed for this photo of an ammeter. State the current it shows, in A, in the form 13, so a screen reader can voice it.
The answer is 1.4
